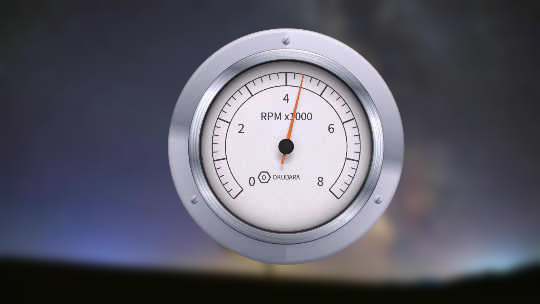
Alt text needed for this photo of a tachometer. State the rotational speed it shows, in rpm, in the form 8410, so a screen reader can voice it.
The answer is 4400
